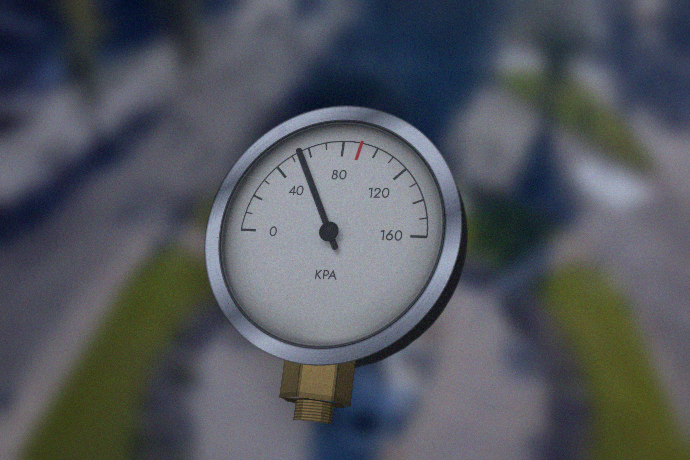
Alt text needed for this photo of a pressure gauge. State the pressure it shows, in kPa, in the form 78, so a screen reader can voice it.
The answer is 55
